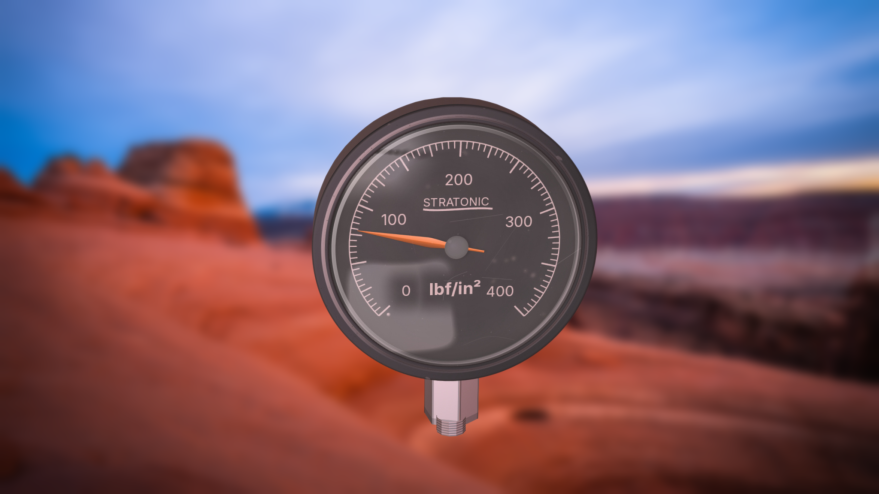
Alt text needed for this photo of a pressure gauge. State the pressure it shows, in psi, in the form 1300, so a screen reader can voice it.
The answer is 80
